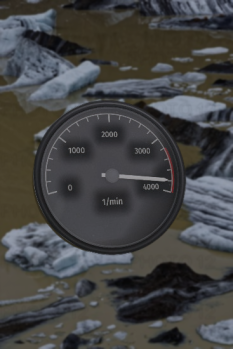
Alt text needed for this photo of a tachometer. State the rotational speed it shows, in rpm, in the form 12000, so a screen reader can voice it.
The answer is 3800
